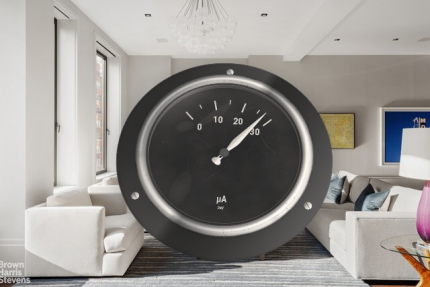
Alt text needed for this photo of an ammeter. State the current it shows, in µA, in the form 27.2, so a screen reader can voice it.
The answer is 27.5
